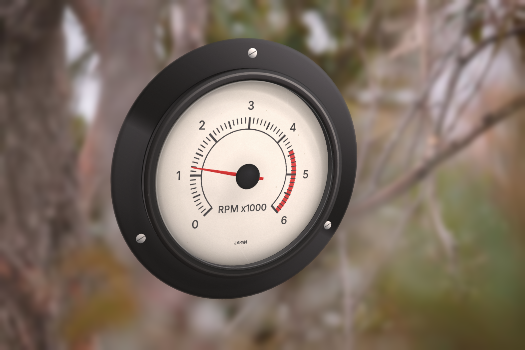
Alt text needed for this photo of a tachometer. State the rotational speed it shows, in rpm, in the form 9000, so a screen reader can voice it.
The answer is 1200
